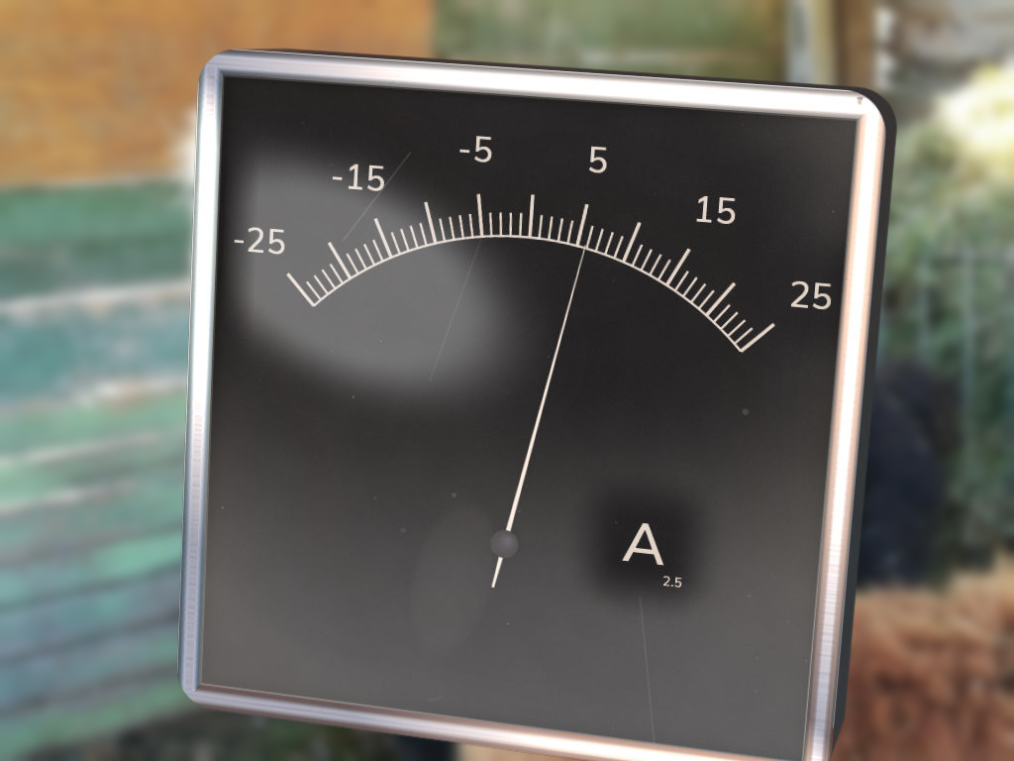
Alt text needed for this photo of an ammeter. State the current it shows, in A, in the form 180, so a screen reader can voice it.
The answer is 6
